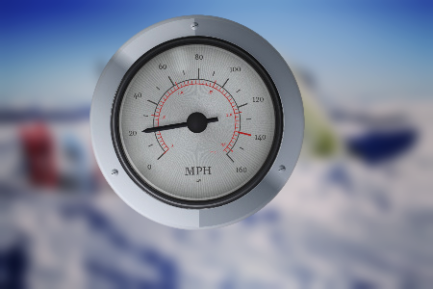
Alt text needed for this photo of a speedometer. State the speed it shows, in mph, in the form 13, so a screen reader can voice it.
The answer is 20
